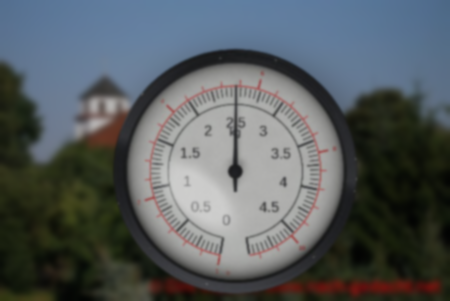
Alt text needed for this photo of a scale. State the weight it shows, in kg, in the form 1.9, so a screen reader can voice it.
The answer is 2.5
